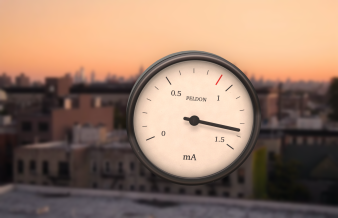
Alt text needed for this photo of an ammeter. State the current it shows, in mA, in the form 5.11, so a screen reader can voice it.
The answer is 1.35
